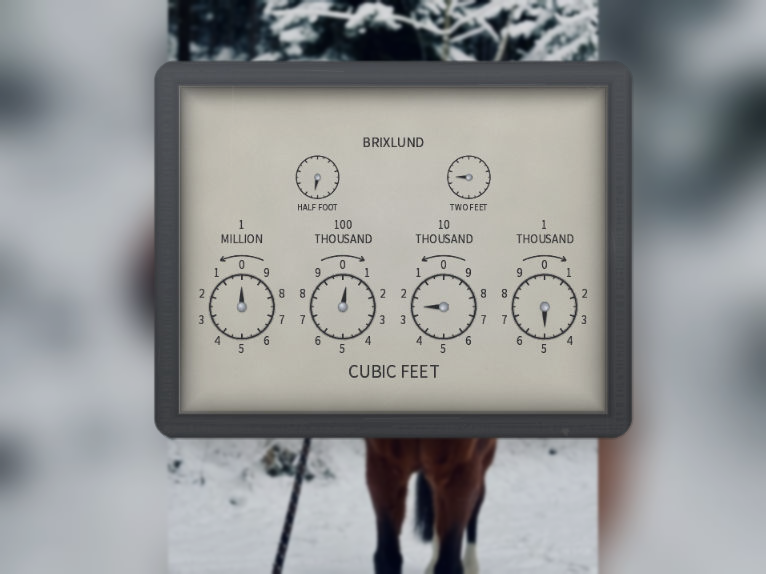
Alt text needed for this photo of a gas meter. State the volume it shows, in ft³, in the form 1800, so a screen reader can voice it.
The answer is 2500
